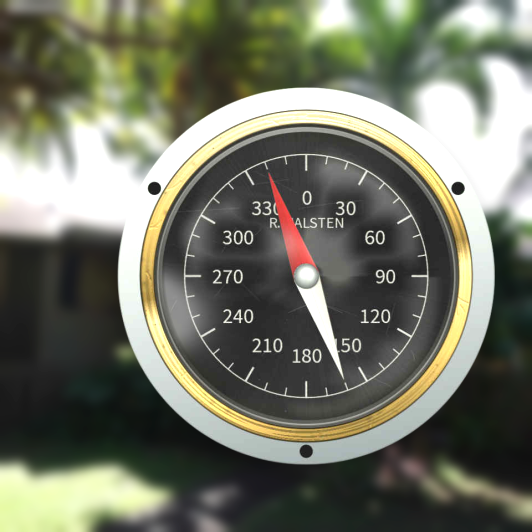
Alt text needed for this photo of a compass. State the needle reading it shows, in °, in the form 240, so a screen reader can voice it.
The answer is 340
